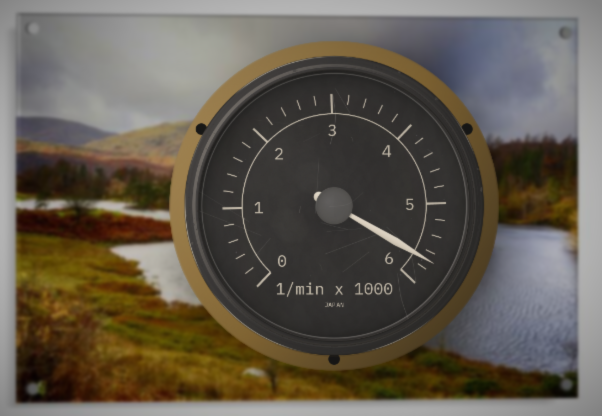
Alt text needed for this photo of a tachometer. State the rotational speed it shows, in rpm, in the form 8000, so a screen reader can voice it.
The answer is 5700
